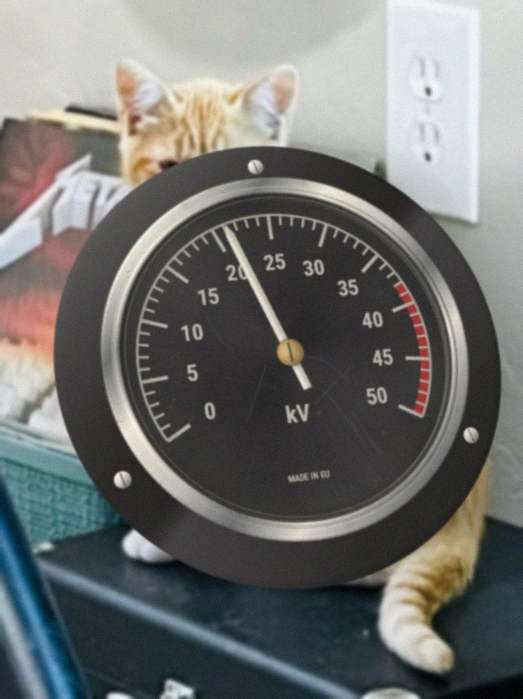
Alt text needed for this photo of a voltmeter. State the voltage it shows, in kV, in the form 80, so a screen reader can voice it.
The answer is 21
